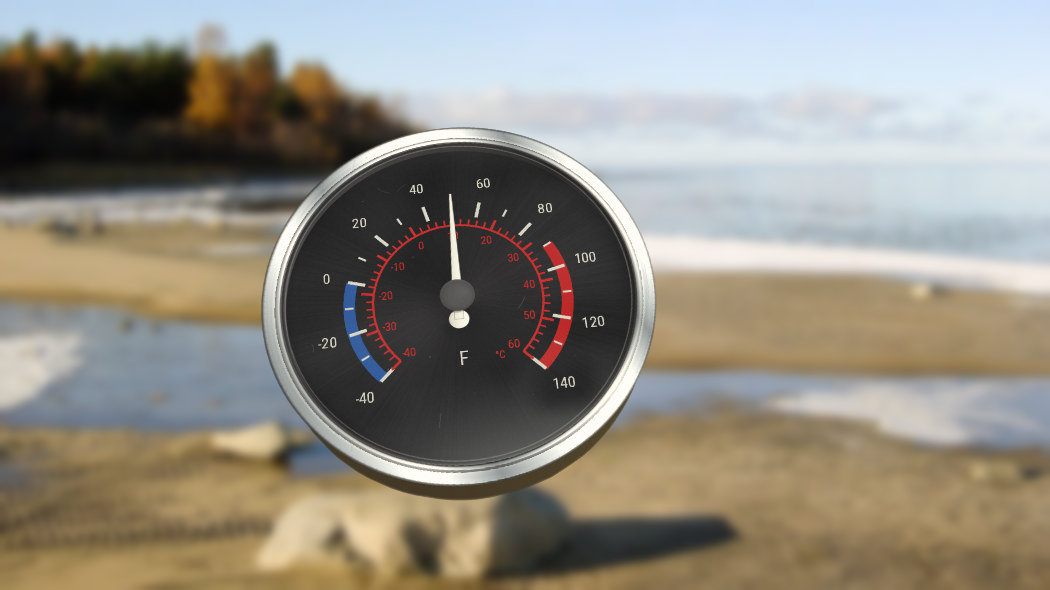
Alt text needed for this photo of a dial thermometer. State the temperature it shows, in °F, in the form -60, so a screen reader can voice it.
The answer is 50
